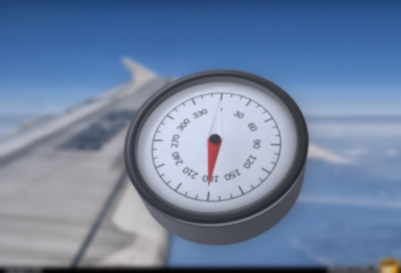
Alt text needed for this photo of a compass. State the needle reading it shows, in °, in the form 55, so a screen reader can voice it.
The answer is 180
